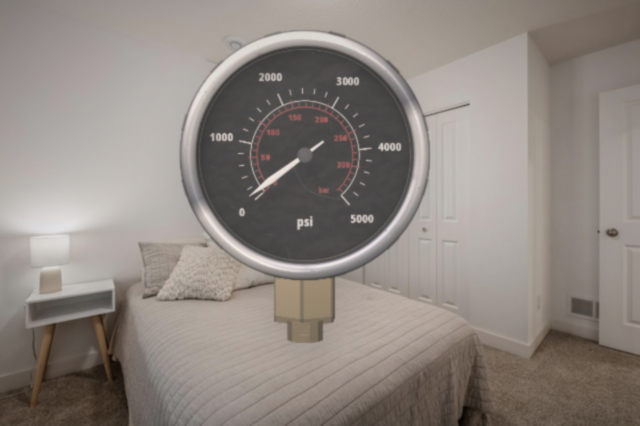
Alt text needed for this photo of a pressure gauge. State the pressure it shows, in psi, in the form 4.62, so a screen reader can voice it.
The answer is 100
